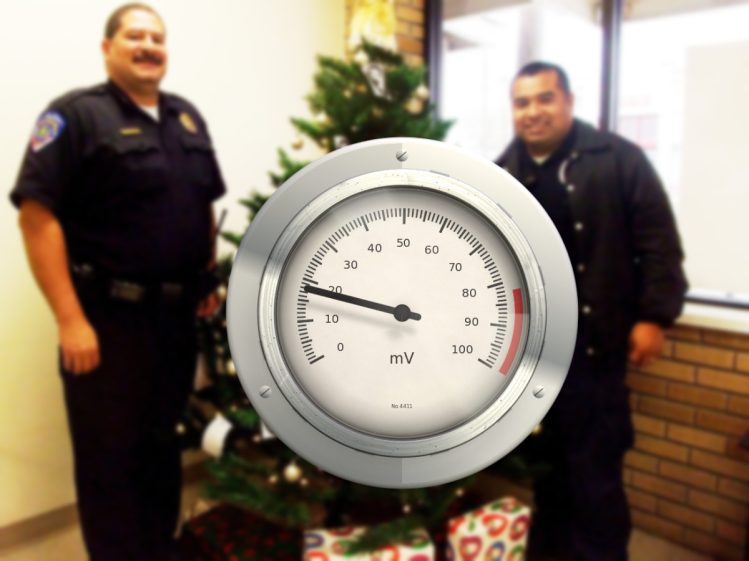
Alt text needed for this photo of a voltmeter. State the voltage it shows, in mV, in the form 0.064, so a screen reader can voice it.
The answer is 18
